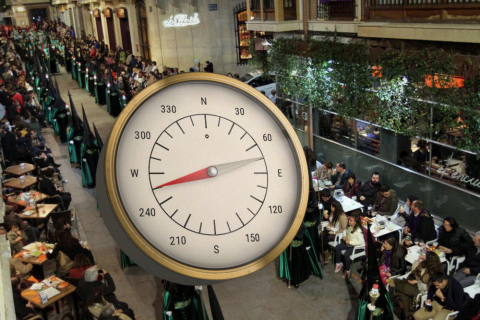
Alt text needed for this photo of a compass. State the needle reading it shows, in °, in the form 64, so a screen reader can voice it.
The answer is 255
